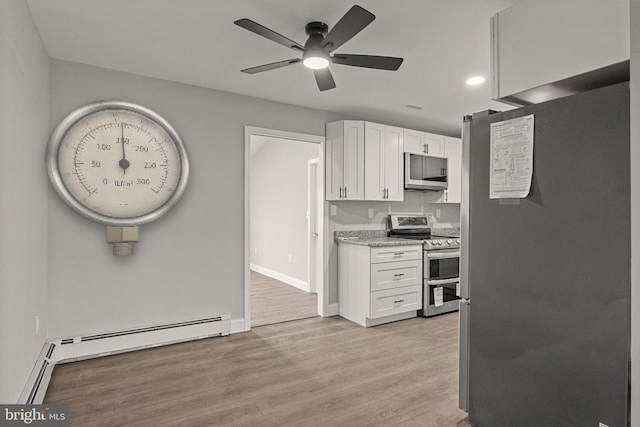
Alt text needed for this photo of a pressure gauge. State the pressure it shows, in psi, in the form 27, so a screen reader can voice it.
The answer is 150
